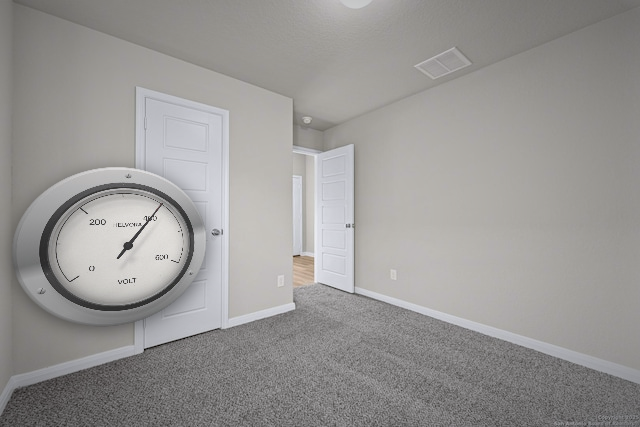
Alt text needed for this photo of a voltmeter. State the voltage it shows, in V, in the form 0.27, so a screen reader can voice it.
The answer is 400
